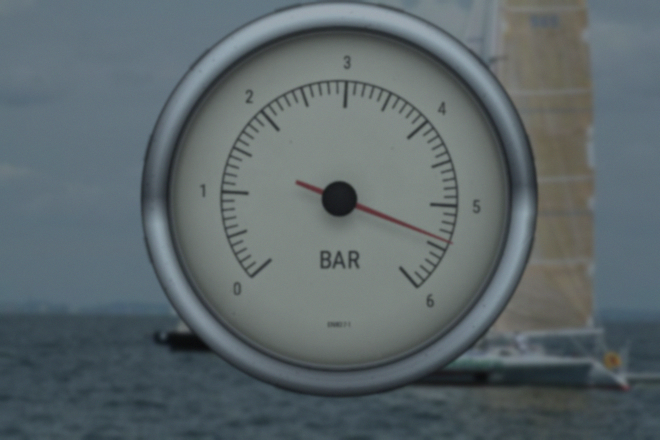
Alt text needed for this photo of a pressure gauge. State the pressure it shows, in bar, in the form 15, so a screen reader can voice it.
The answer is 5.4
